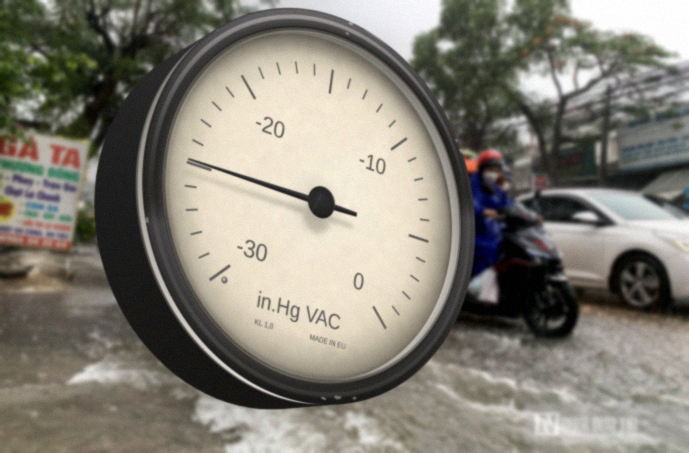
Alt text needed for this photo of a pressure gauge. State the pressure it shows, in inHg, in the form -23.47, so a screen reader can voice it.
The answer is -25
